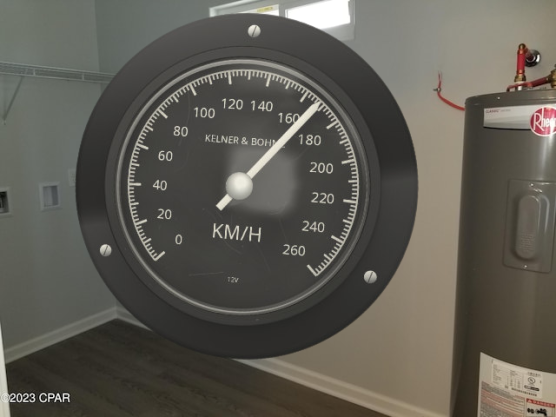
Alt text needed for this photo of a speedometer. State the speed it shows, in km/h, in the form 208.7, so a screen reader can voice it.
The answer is 168
